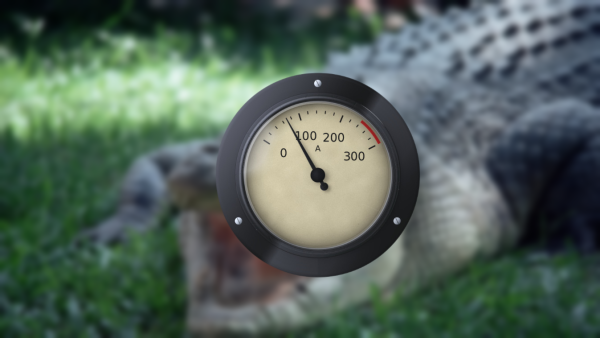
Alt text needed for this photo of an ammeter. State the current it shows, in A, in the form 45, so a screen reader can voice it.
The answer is 70
